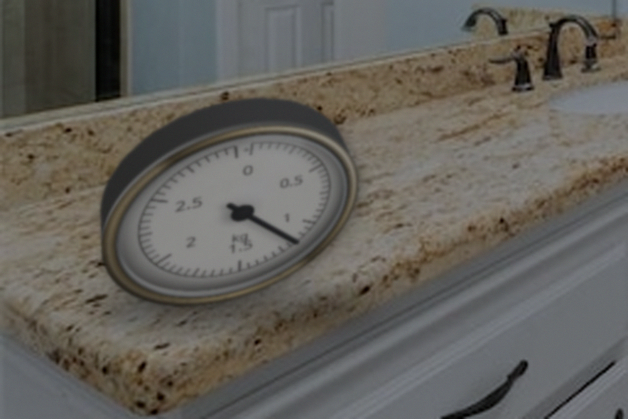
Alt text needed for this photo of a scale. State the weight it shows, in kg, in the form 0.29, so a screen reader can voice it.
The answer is 1.15
